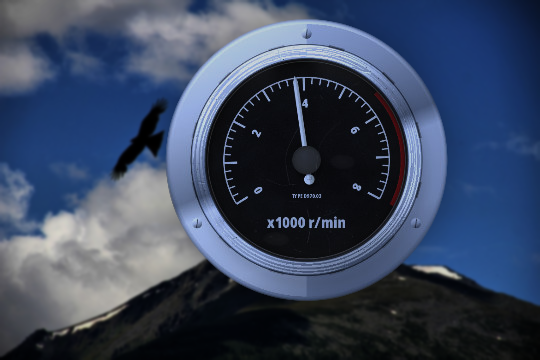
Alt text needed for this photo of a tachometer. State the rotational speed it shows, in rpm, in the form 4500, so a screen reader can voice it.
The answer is 3800
